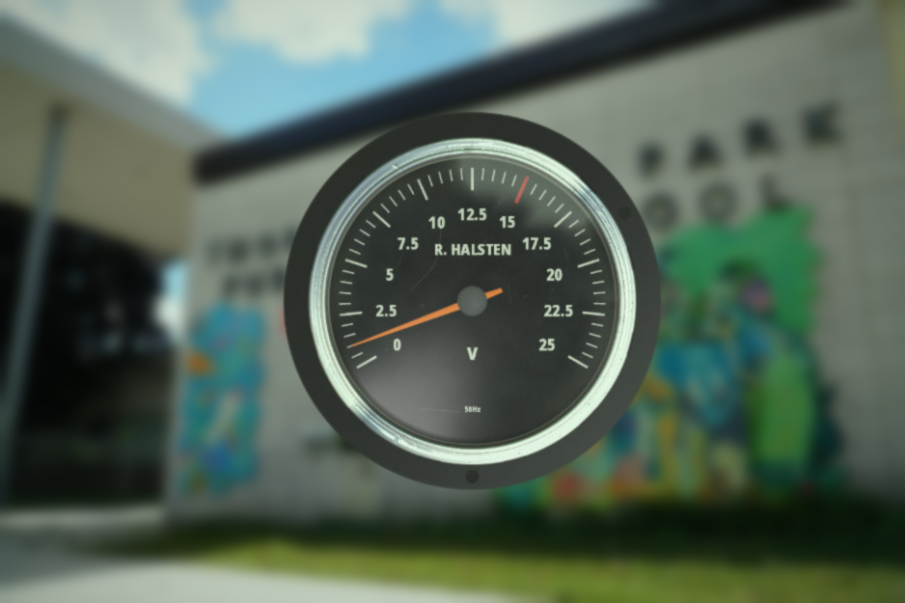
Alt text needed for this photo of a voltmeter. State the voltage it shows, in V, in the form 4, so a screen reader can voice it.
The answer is 1
